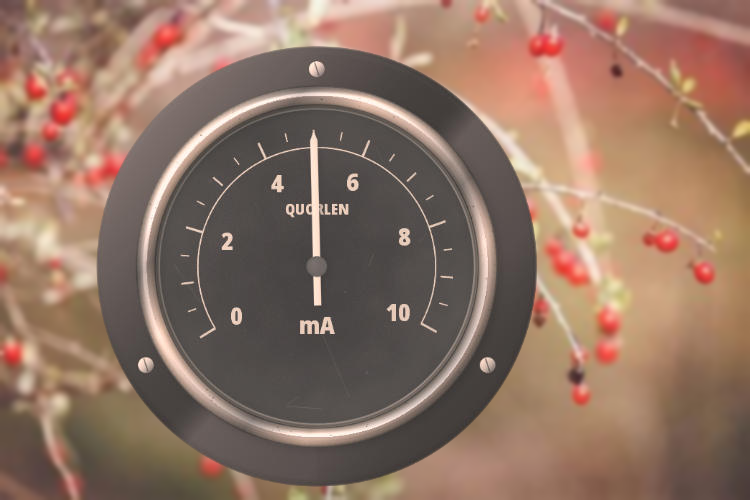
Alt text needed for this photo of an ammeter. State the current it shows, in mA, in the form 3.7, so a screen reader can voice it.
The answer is 5
